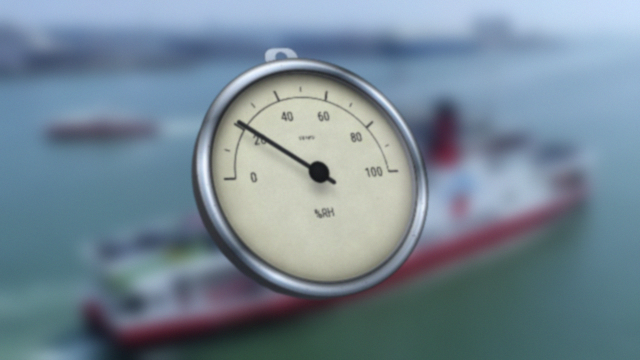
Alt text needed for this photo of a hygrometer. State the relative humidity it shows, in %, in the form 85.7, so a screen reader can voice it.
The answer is 20
